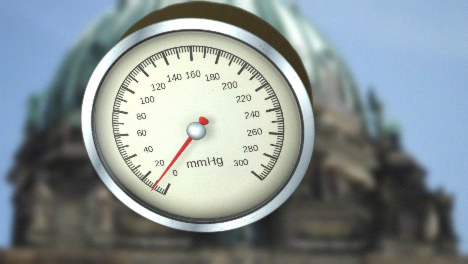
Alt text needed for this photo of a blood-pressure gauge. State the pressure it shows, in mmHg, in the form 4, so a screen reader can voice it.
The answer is 10
